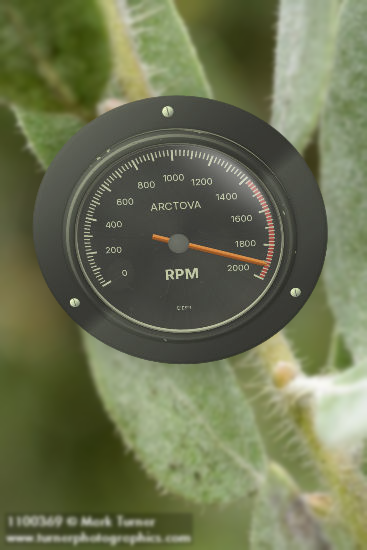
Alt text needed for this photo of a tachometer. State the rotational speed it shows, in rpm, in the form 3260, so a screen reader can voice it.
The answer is 1900
